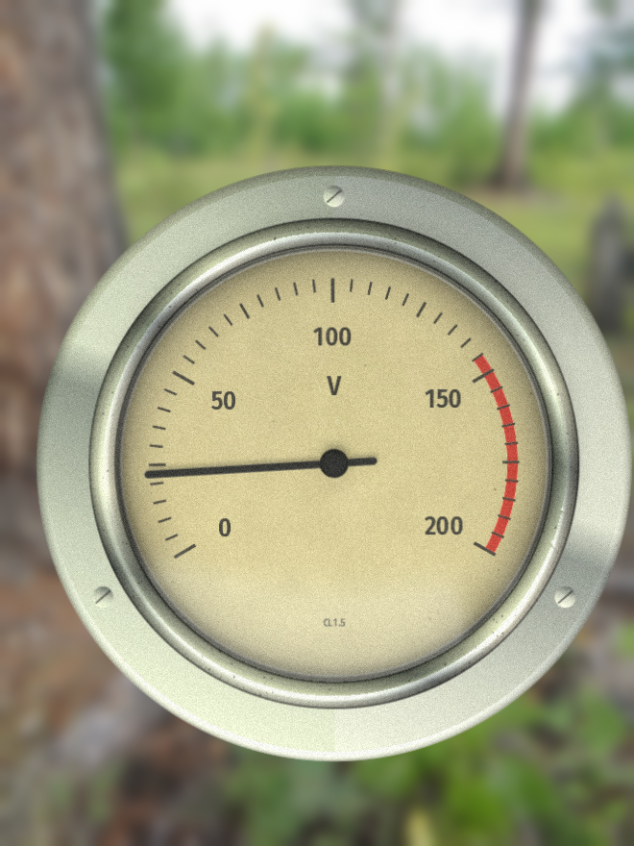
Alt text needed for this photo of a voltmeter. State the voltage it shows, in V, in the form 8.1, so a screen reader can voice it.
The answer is 22.5
